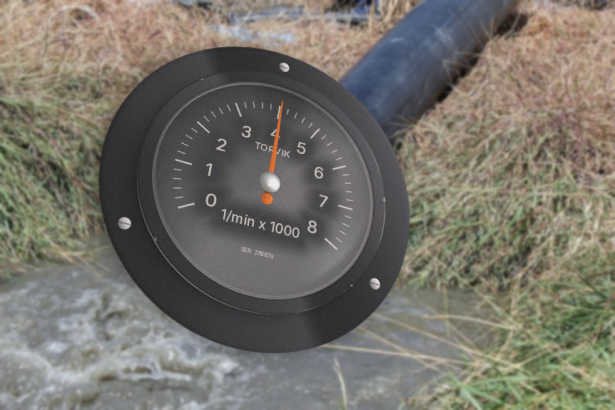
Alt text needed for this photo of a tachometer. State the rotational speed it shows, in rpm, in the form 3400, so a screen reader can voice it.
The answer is 4000
